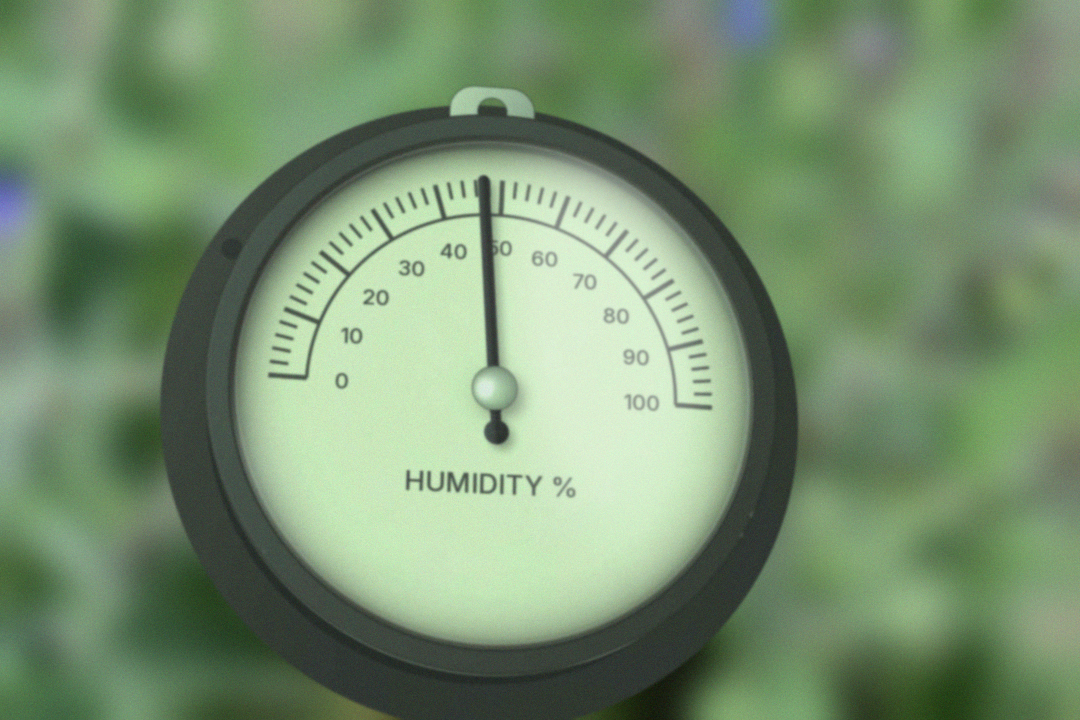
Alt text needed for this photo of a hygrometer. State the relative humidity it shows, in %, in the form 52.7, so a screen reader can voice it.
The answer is 47
